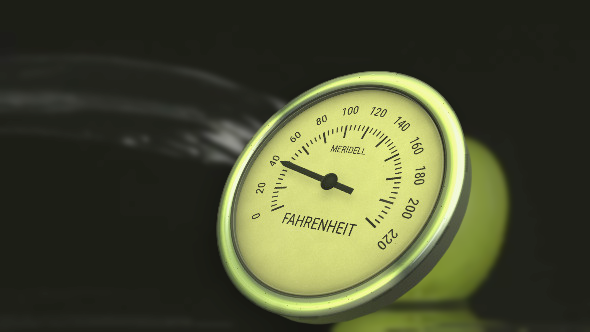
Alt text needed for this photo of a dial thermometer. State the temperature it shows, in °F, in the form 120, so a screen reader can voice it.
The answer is 40
